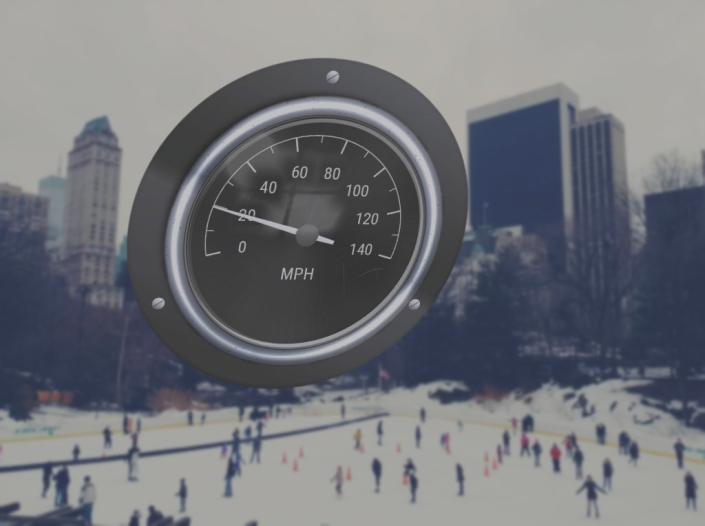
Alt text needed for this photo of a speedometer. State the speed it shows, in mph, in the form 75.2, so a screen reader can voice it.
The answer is 20
